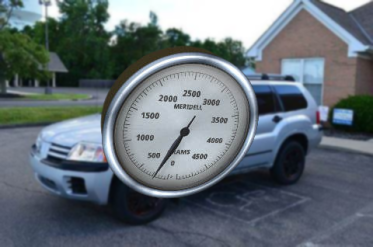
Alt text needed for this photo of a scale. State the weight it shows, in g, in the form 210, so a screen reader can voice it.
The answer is 250
